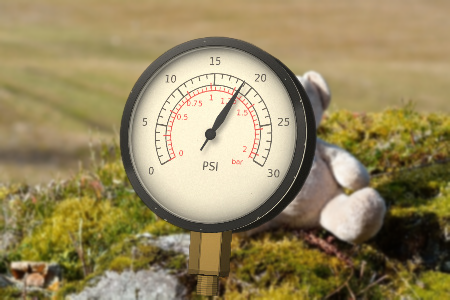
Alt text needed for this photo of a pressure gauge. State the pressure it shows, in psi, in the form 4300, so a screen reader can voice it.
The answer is 19
